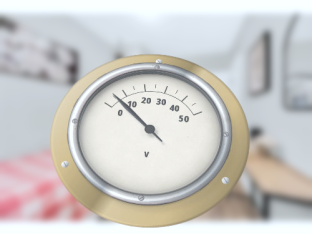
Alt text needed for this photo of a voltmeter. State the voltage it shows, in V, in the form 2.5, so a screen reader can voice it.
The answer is 5
